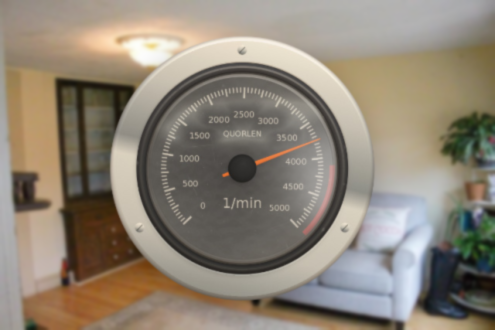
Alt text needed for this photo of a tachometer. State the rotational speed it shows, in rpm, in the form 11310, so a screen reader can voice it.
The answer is 3750
